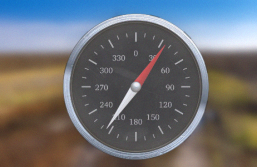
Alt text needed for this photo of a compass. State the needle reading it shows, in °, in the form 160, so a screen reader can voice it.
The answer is 35
